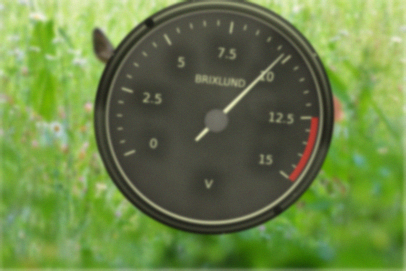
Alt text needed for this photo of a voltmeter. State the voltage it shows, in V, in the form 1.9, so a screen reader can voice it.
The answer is 9.75
